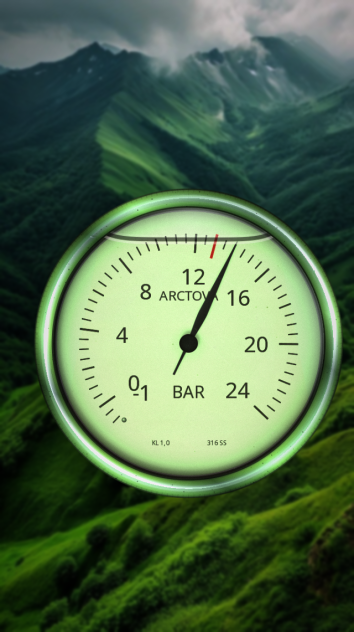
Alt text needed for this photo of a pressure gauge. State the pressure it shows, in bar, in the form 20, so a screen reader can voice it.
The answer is 14
